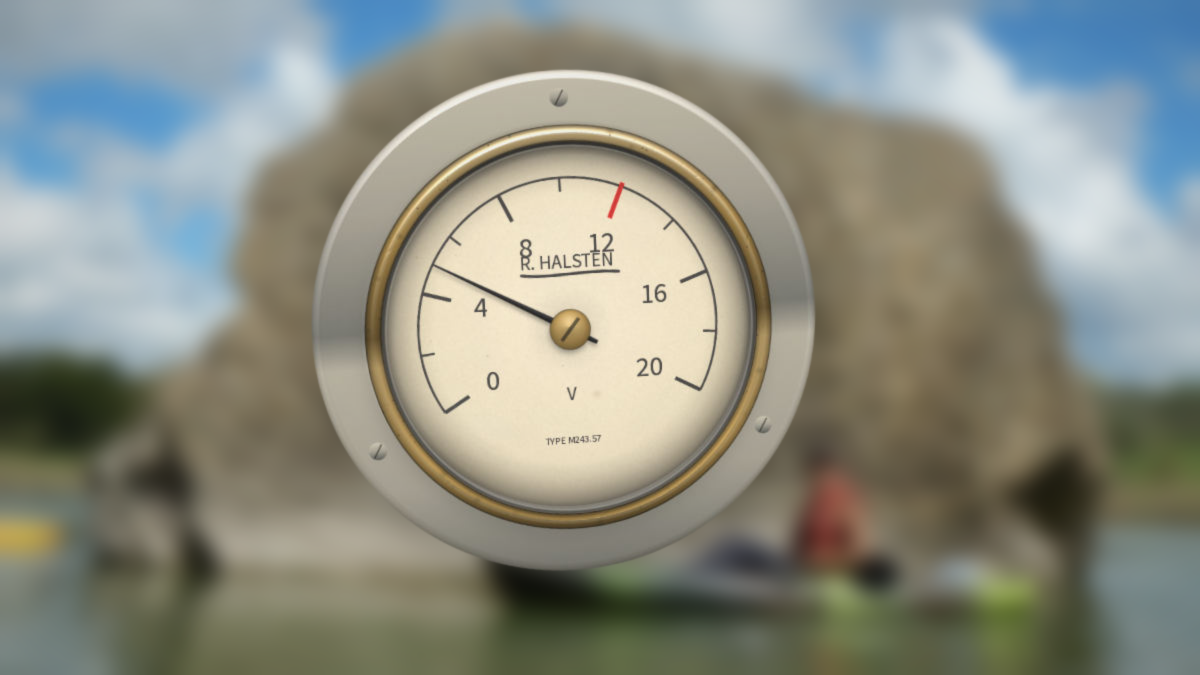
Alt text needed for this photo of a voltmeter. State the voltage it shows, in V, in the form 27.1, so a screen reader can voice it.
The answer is 5
